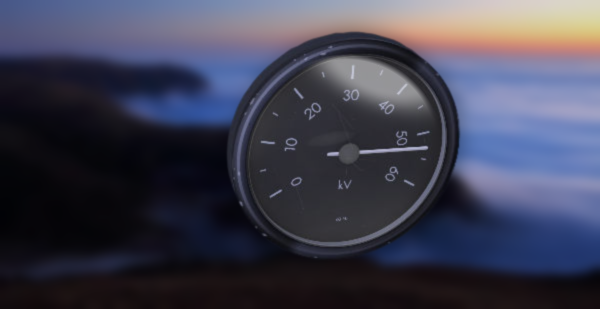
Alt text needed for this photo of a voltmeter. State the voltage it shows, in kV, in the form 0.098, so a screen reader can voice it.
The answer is 52.5
